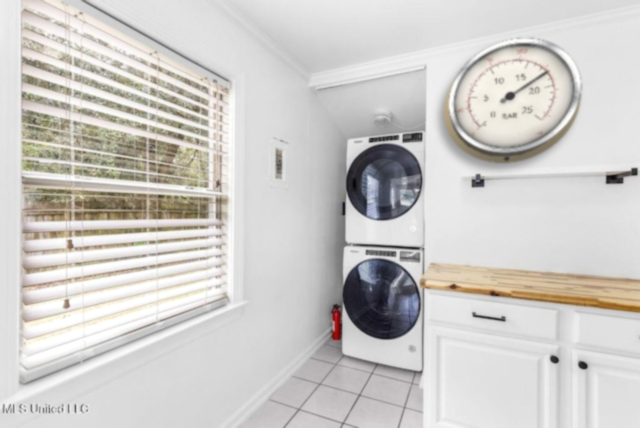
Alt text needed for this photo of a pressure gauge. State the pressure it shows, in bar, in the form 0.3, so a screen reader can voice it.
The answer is 18
